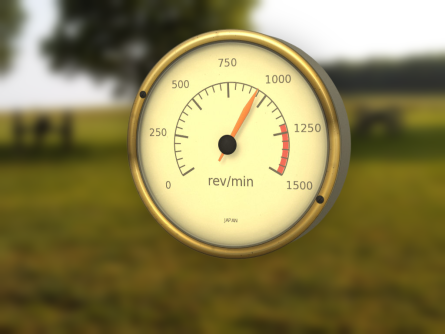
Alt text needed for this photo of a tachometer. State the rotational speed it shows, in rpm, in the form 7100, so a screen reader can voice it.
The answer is 950
